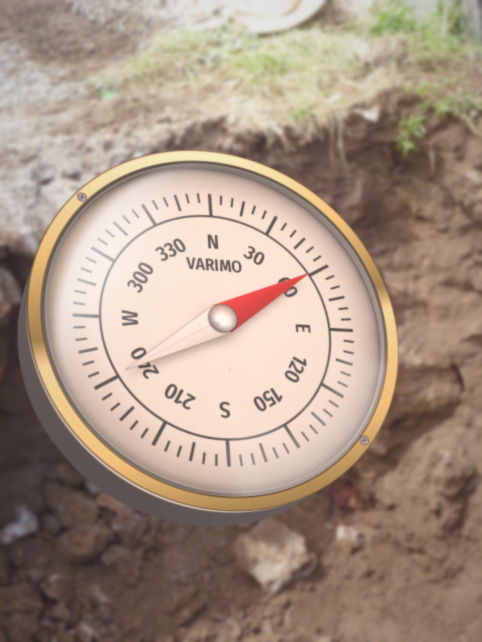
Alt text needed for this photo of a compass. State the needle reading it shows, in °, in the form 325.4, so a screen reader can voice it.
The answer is 60
